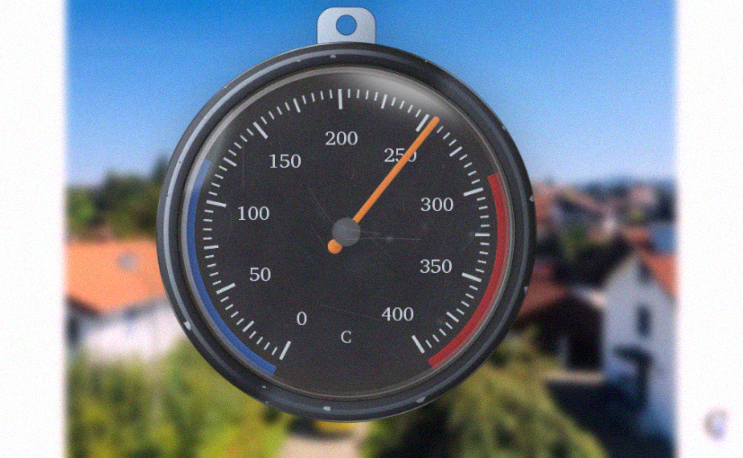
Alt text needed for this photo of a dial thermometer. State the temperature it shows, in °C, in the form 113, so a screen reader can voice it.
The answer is 255
